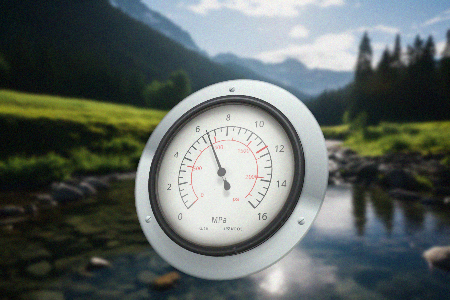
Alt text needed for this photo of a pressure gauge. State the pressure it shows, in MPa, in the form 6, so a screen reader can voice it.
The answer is 6.5
